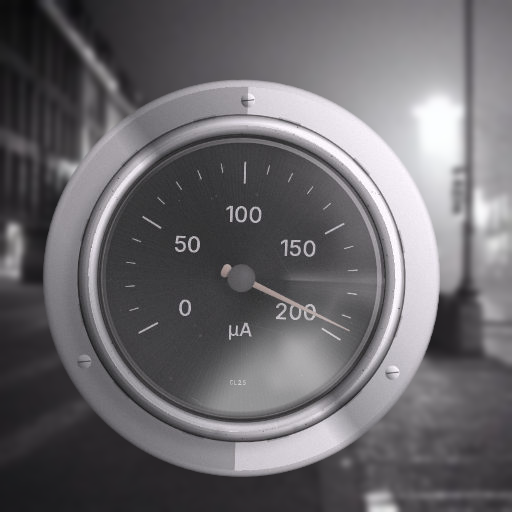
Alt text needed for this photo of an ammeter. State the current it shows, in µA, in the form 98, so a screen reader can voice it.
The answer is 195
